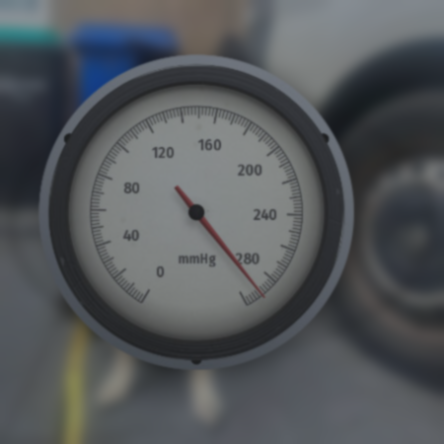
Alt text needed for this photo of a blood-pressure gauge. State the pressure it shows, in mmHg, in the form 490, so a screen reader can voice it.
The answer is 290
